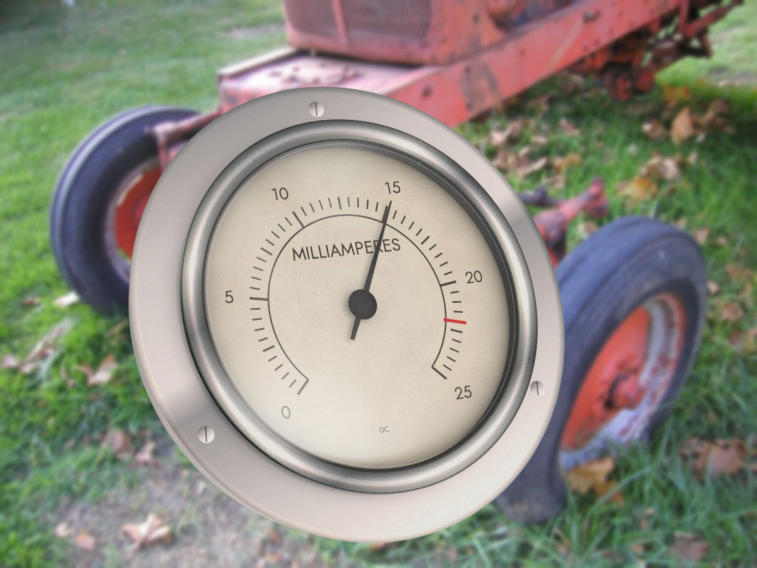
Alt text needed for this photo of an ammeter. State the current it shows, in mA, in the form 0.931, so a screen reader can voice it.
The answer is 15
